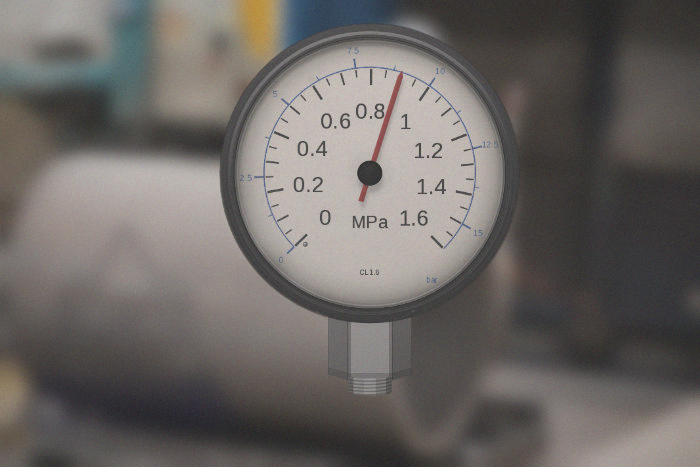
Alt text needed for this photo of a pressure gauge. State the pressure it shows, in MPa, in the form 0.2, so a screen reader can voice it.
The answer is 0.9
